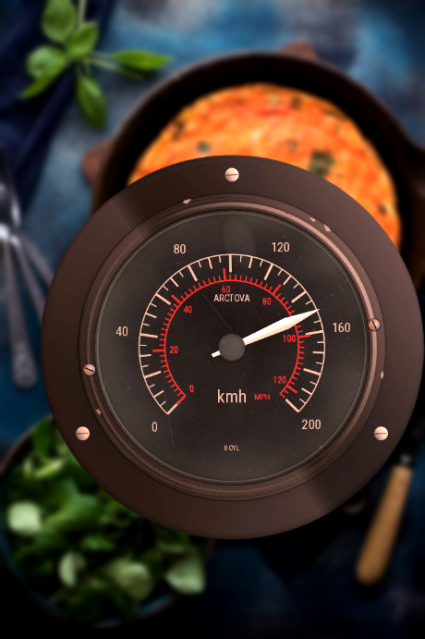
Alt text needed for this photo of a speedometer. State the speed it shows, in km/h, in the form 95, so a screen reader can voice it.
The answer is 150
